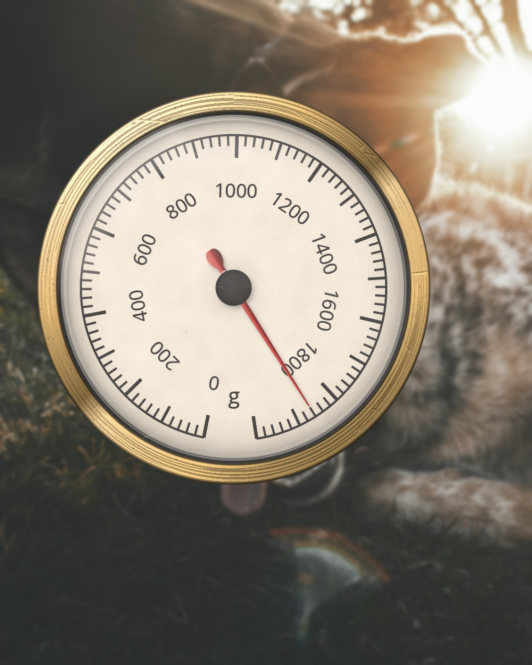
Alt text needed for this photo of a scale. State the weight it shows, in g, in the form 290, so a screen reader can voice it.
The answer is 1860
